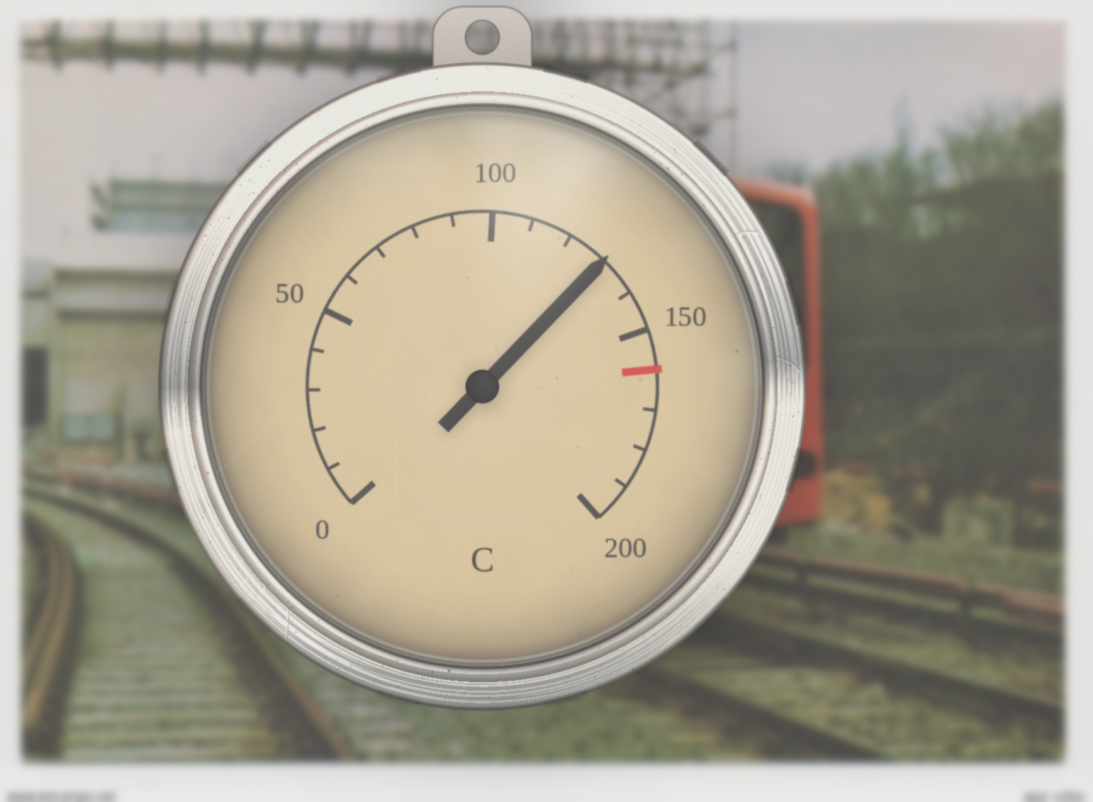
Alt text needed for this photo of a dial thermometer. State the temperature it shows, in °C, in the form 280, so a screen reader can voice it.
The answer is 130
